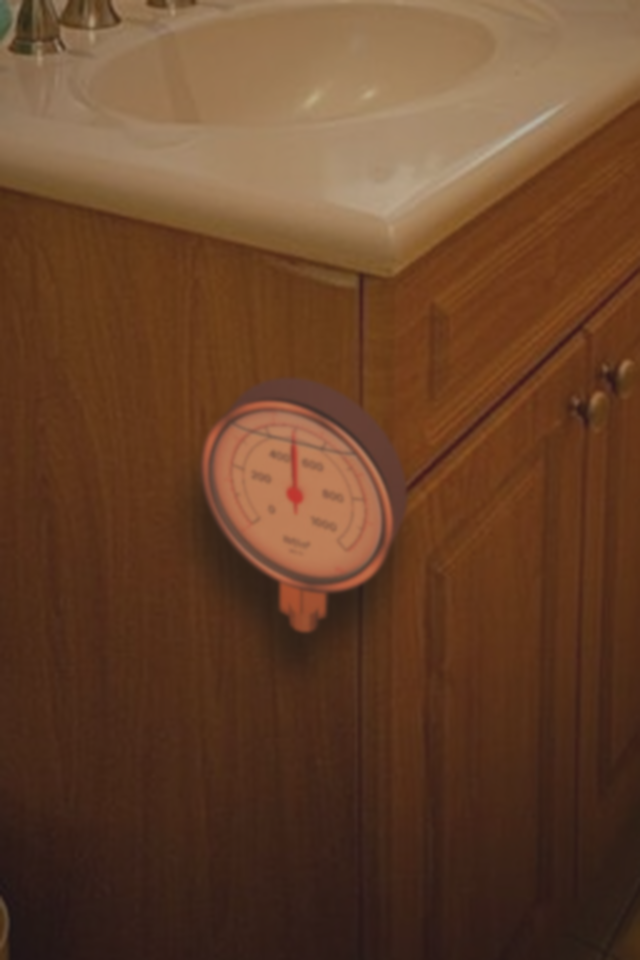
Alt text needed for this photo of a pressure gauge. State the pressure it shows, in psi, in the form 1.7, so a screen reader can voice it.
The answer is 500
